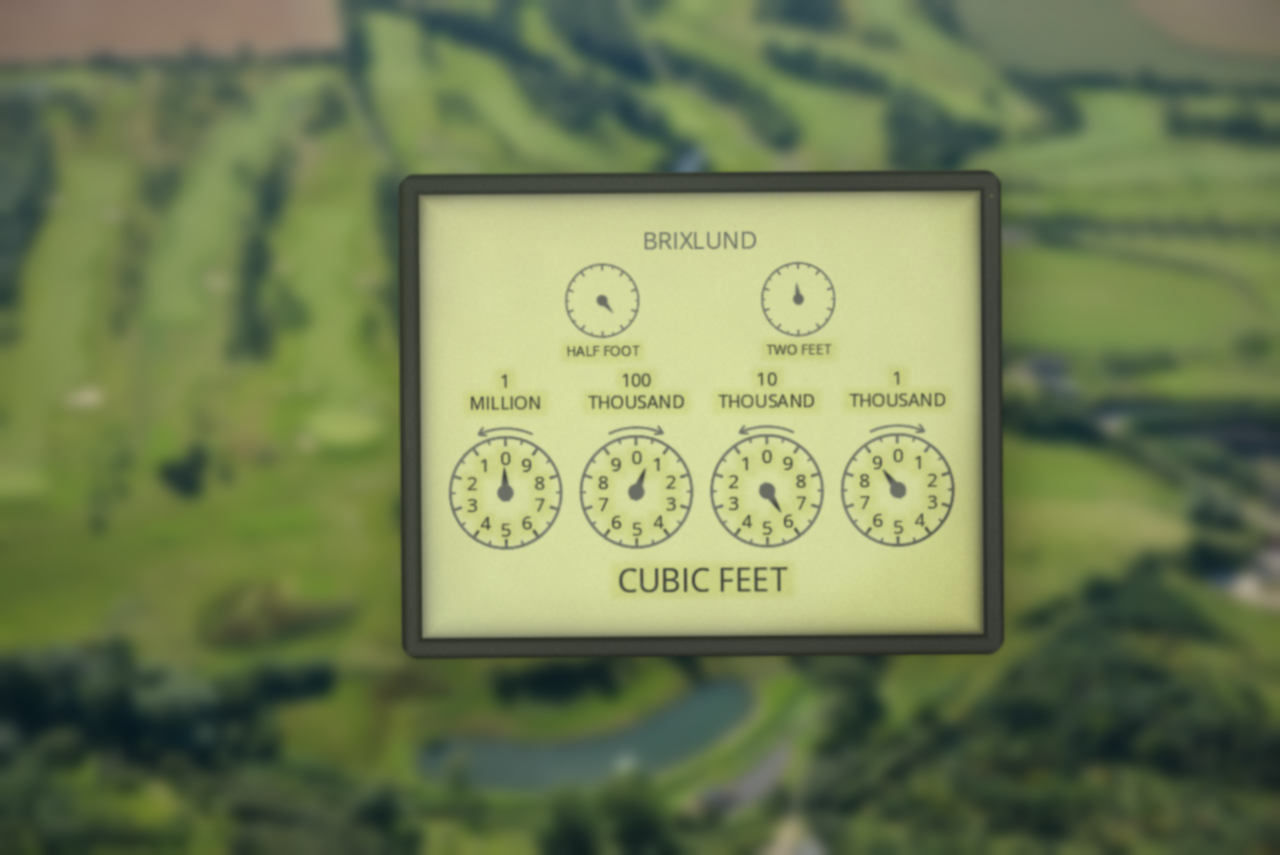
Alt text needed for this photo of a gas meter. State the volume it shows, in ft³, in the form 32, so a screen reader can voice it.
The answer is 5900
